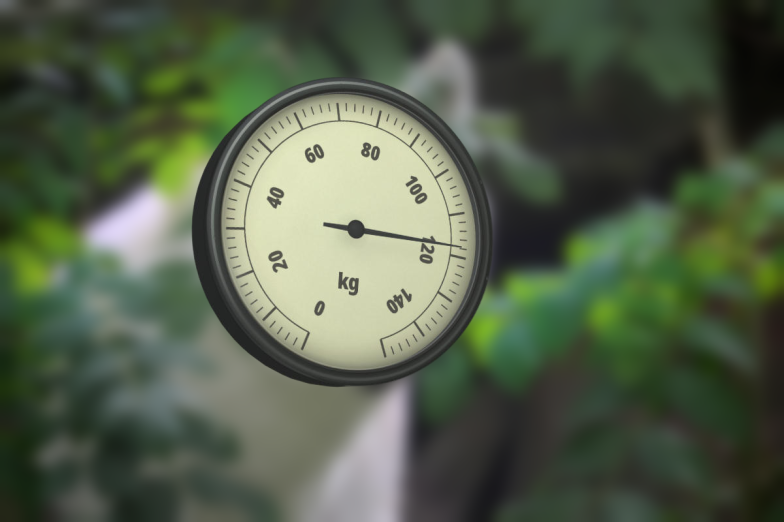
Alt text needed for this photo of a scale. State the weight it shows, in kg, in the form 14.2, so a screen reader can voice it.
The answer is 118
